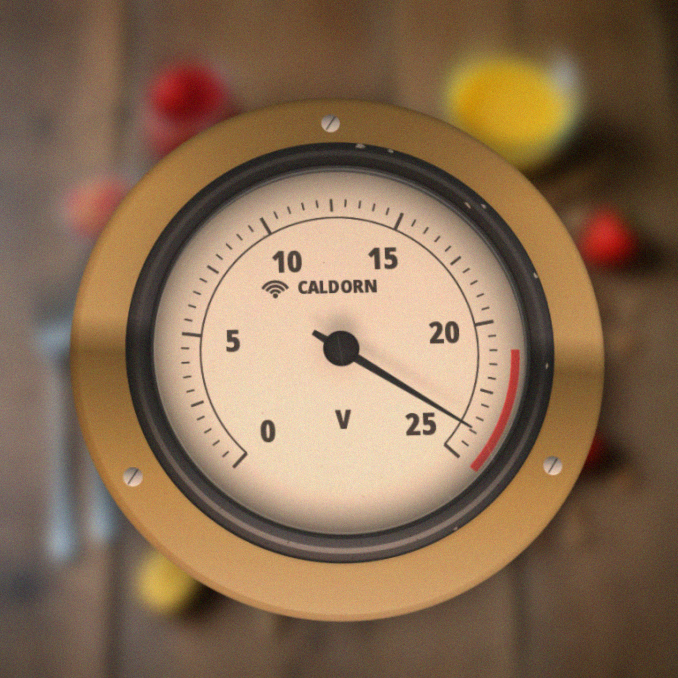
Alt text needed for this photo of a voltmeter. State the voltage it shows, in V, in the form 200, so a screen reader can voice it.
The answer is 24
